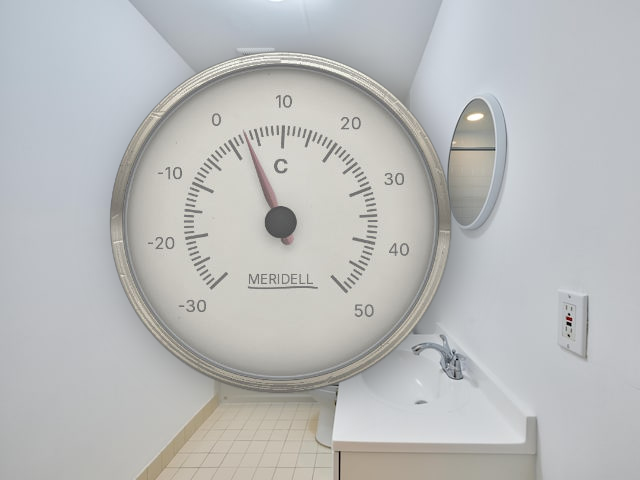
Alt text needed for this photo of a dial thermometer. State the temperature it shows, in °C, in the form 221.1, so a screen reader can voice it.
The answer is 3
